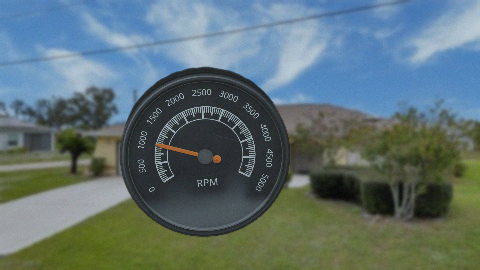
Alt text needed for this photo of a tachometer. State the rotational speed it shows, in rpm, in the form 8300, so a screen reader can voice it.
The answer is 1000
